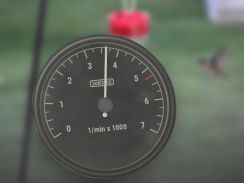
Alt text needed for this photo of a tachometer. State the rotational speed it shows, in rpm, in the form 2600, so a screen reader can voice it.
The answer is 3625
